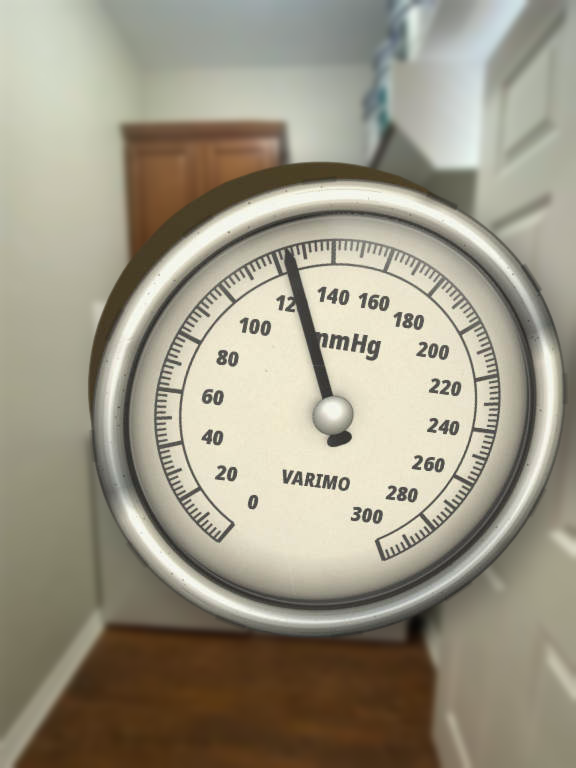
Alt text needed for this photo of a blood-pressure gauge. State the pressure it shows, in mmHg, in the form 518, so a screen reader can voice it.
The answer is 124
